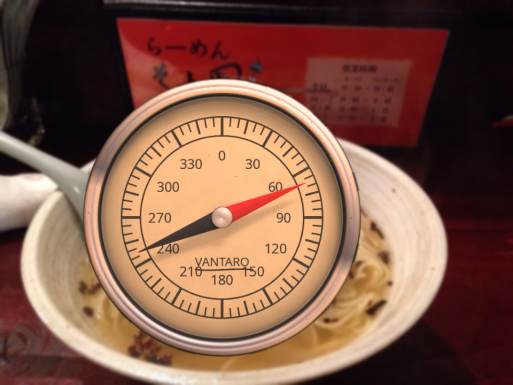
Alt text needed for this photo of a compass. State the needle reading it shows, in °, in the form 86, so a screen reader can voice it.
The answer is 67.5
